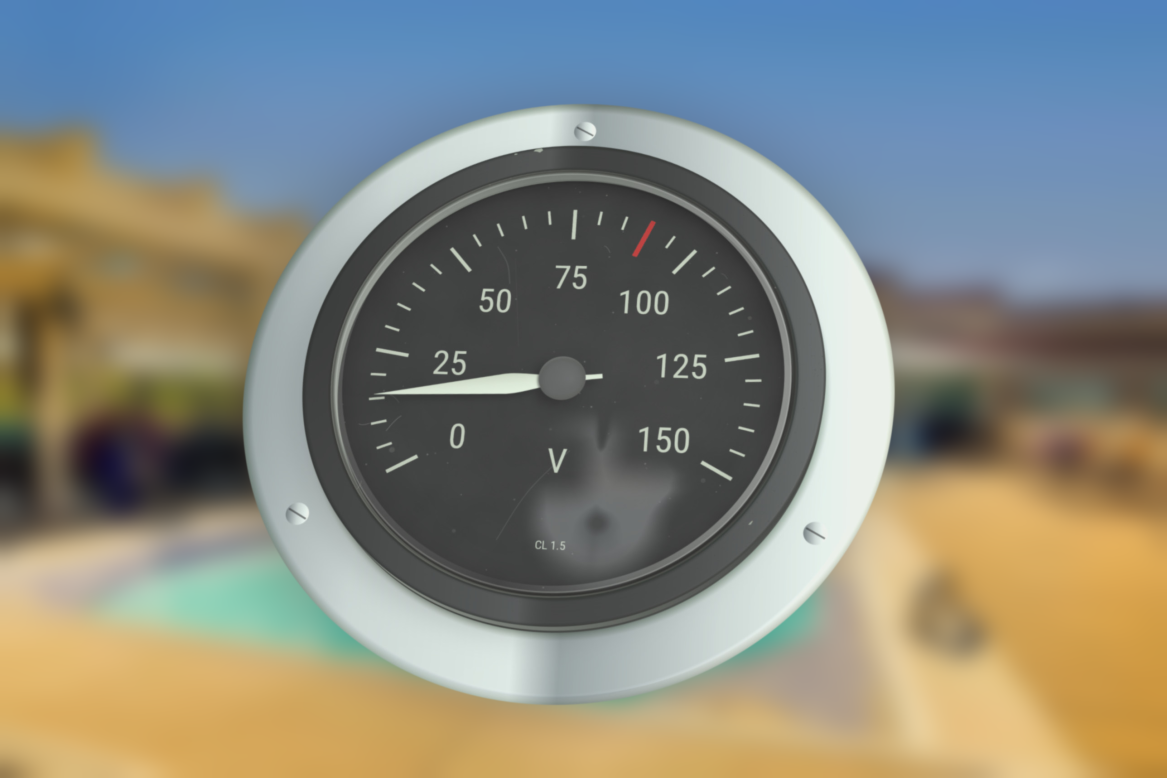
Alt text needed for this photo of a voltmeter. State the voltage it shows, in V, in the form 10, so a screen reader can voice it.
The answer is 15
